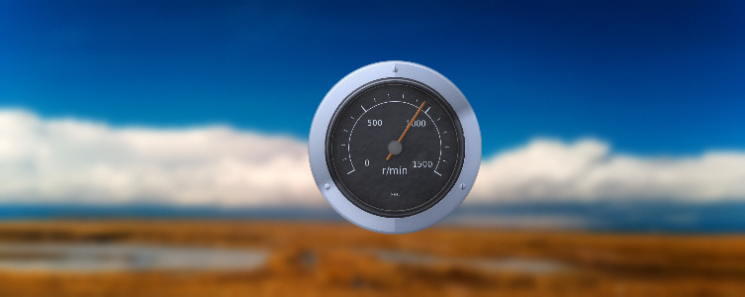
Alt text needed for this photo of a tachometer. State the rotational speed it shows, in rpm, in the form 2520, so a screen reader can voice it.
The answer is 950
